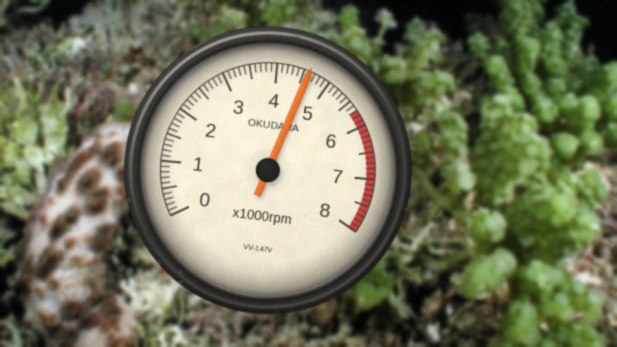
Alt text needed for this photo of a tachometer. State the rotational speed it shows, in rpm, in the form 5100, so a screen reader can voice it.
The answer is 4600
